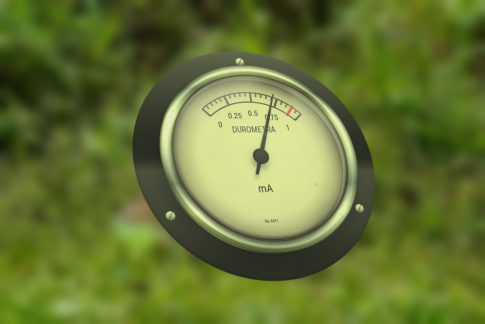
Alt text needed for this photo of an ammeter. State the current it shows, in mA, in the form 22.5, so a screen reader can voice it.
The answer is 0.7
